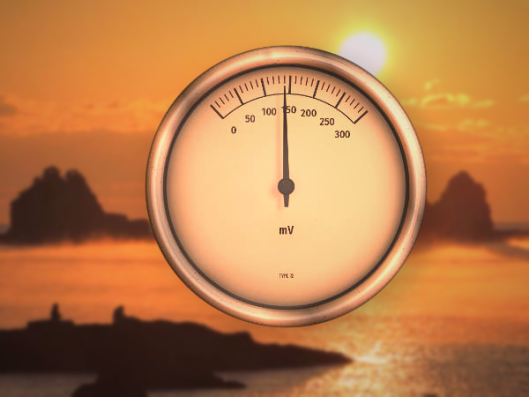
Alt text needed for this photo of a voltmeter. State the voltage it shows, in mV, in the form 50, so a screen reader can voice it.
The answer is 140
